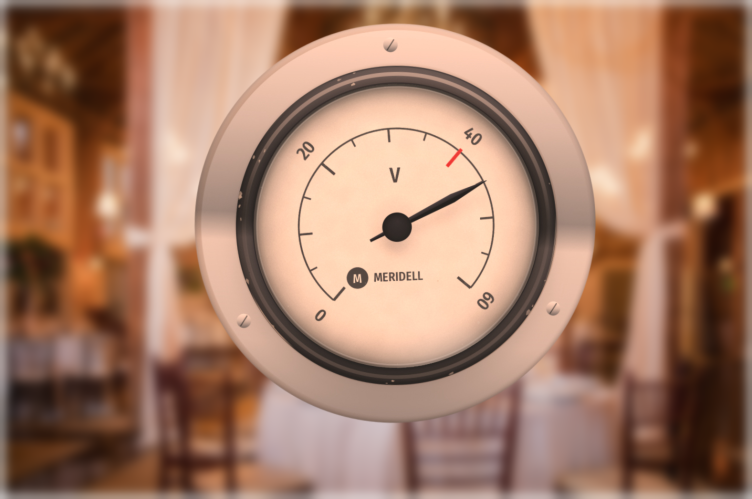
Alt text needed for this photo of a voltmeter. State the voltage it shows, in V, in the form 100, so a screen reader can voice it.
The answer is 45
